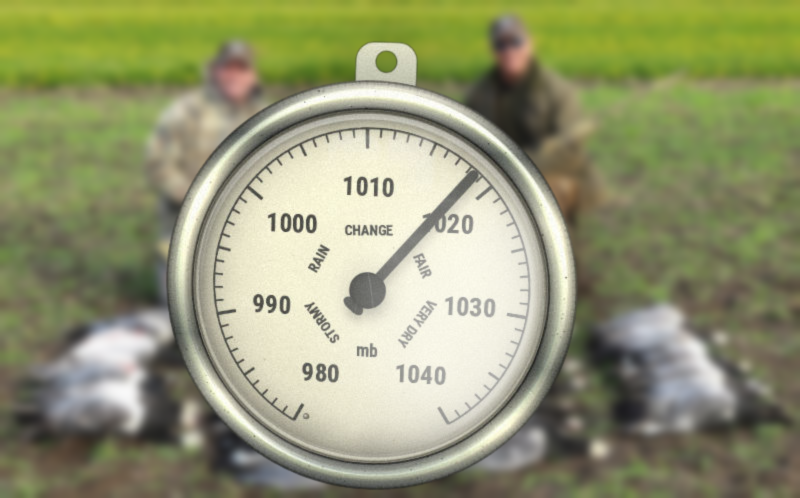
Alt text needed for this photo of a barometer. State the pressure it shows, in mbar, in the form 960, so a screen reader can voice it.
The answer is 1018.5
